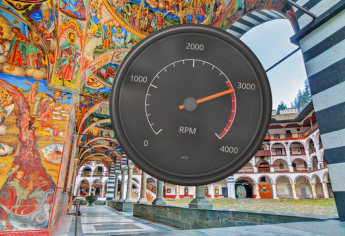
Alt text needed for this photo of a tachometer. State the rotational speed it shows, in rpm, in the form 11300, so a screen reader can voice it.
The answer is 3000
